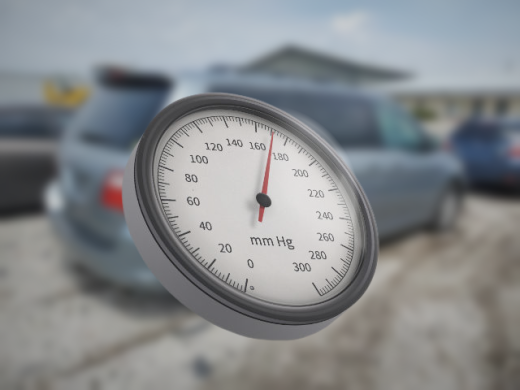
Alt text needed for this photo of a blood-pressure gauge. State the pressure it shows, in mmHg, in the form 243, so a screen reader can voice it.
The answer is 170
